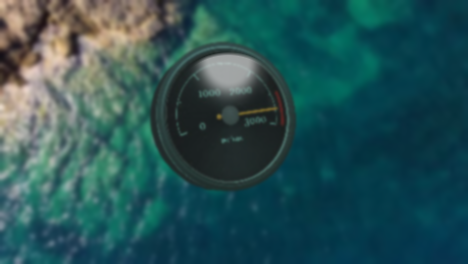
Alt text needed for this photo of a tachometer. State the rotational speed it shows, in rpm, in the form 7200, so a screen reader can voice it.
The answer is 2750
